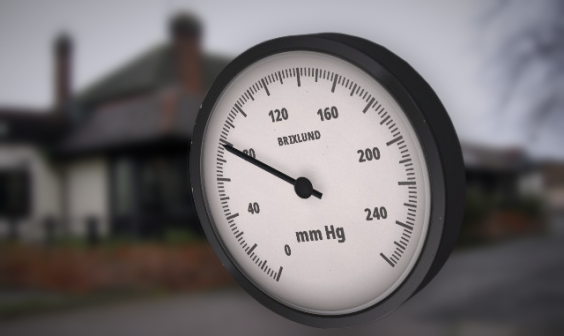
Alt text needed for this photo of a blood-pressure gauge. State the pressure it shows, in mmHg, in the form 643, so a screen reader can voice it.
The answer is 80
